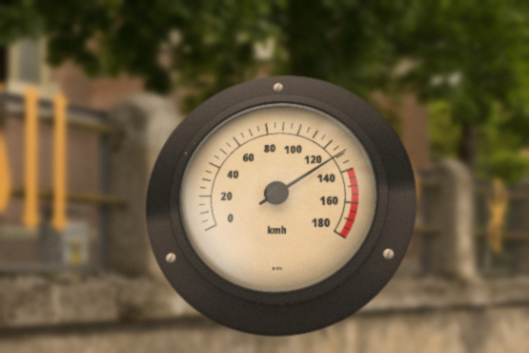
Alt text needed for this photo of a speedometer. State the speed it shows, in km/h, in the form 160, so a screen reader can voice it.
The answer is 130
